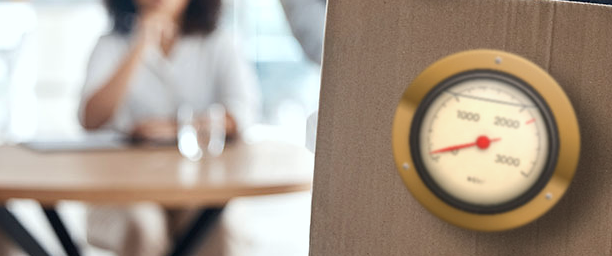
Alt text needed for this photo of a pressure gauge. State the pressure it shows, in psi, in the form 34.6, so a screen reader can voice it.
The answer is 100
